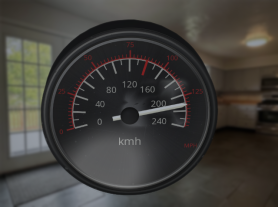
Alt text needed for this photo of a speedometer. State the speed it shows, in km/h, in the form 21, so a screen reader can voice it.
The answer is 210
